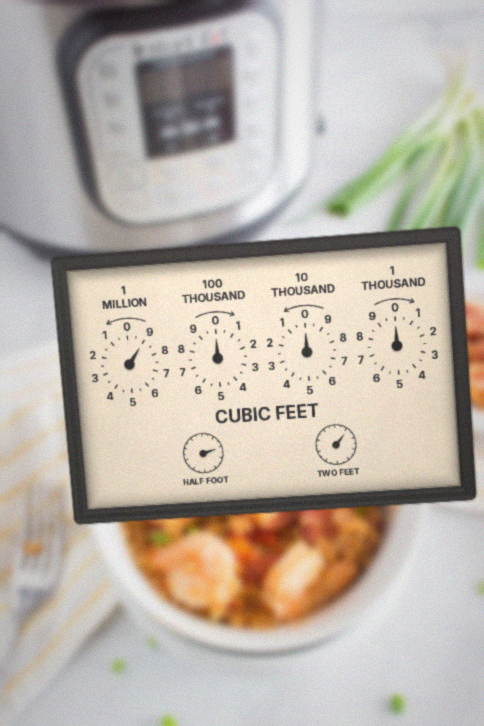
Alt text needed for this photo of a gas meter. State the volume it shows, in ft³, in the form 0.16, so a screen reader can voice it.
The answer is 900000
